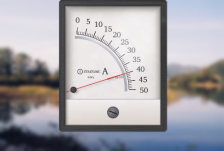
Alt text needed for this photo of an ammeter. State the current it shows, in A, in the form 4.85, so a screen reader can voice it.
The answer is 40
